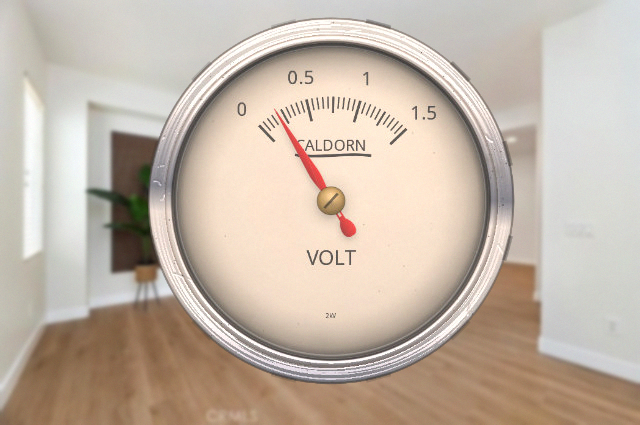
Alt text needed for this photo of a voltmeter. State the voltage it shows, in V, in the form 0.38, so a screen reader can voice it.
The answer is 0.2
